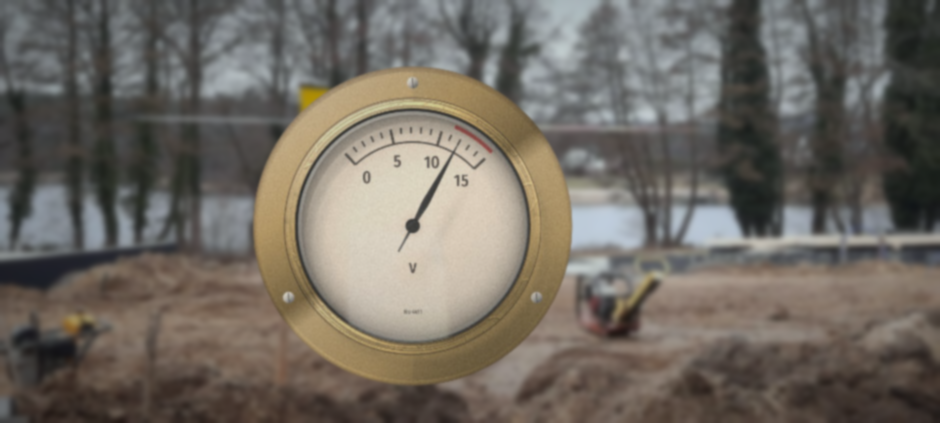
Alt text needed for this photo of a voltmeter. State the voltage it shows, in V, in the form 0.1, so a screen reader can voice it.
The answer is 12
